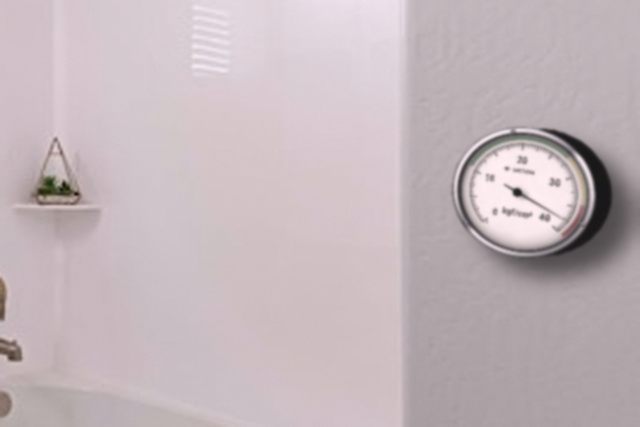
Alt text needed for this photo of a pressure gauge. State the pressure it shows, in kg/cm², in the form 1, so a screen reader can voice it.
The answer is 37.5
